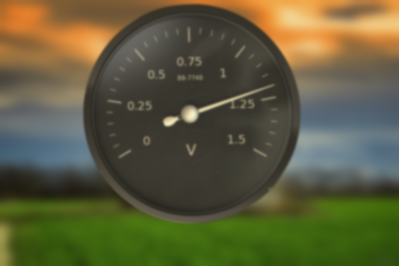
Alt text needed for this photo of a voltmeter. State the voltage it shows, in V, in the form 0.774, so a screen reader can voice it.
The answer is 1.2
